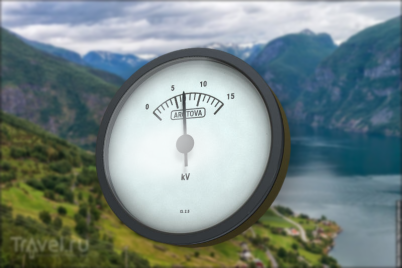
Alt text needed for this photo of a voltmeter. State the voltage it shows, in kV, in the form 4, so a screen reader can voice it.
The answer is 7
